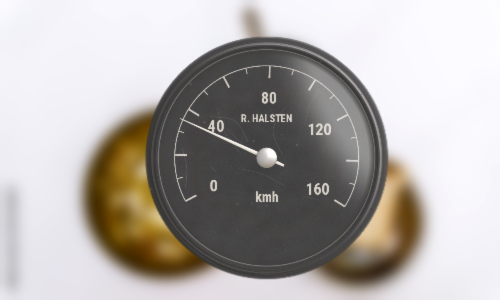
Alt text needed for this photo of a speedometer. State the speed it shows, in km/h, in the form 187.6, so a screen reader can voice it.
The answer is 35
